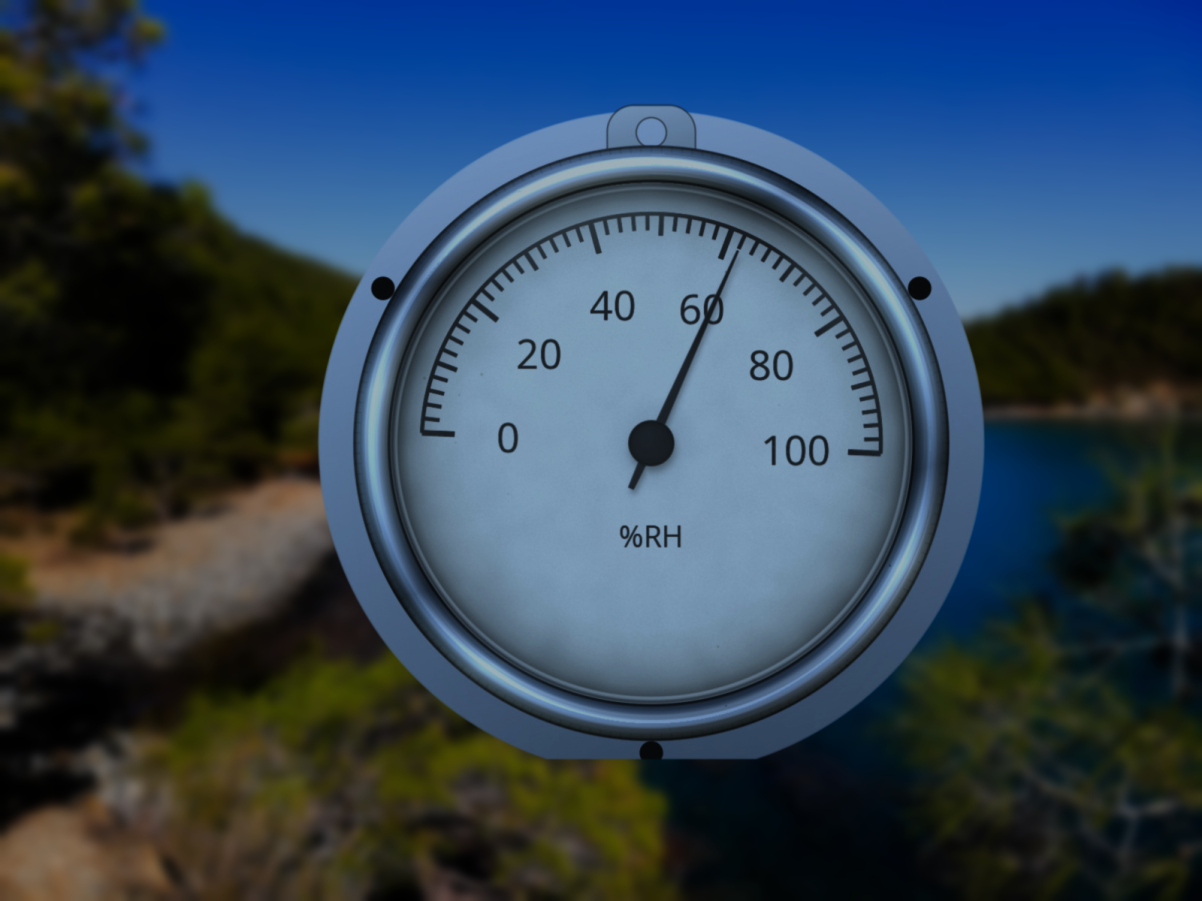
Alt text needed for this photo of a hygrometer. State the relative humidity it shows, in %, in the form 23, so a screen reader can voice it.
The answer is 62
